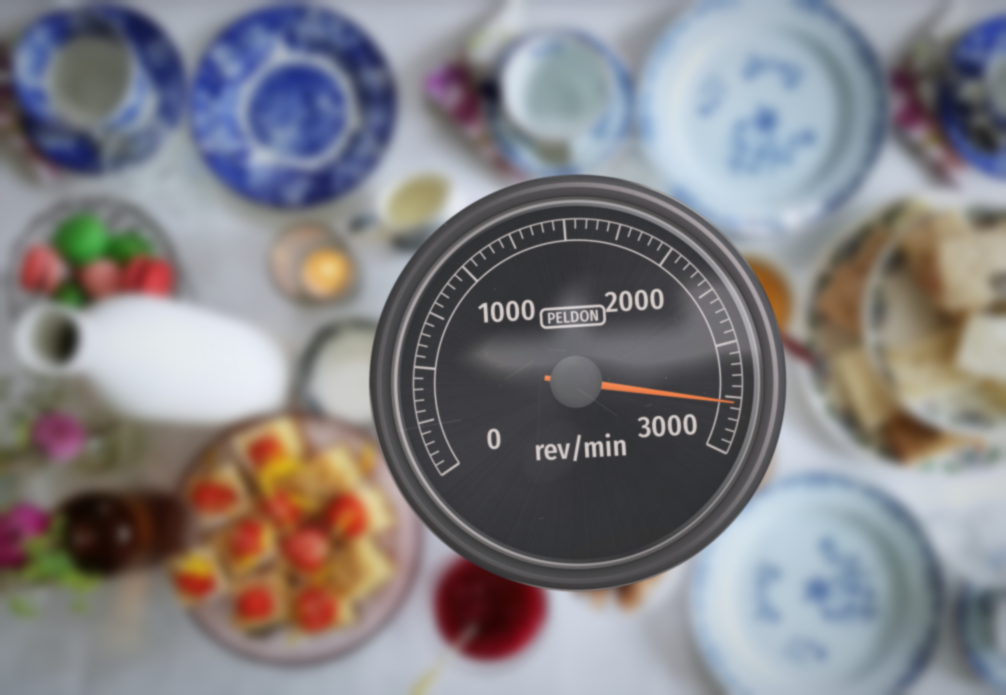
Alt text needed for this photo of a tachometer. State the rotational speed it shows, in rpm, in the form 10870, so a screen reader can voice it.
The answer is 2775
